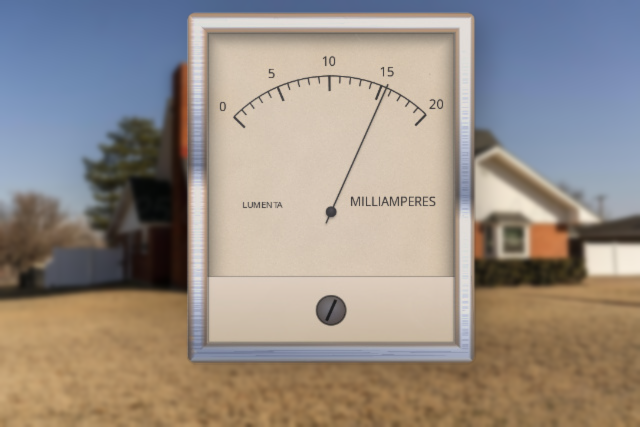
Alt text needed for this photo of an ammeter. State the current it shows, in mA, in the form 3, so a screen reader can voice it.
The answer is 15.5
